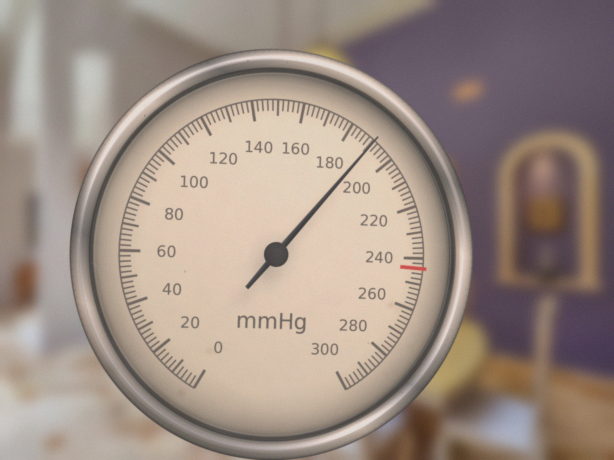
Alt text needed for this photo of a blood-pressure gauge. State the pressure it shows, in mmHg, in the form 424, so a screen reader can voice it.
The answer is 190
